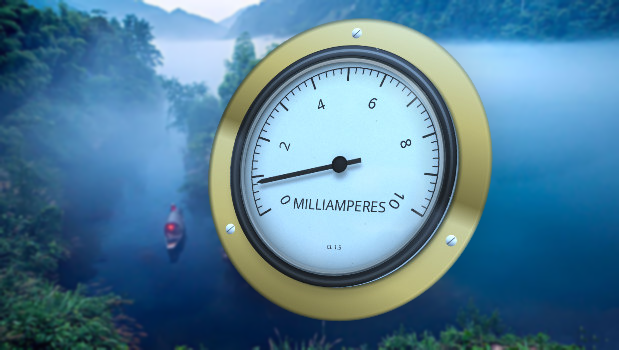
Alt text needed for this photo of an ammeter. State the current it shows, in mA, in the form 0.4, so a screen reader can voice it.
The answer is 0.8
